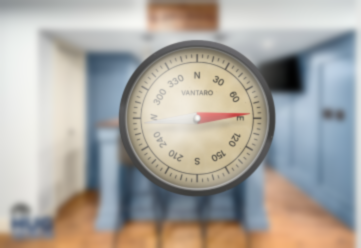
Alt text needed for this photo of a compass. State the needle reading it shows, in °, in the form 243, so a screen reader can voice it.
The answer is 85
